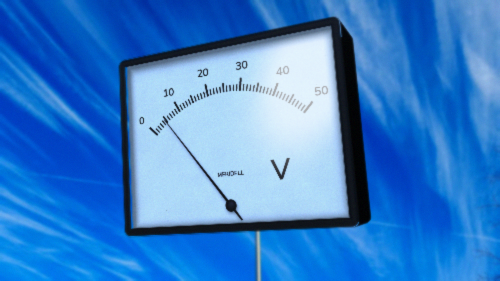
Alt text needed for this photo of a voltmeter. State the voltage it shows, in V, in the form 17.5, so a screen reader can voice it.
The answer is 5
